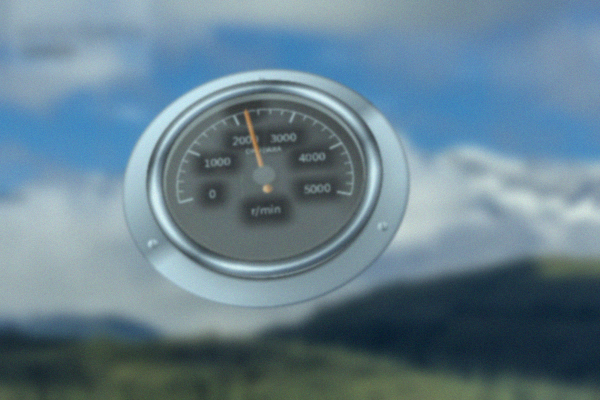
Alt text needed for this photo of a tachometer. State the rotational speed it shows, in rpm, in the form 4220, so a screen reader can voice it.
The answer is 2200
